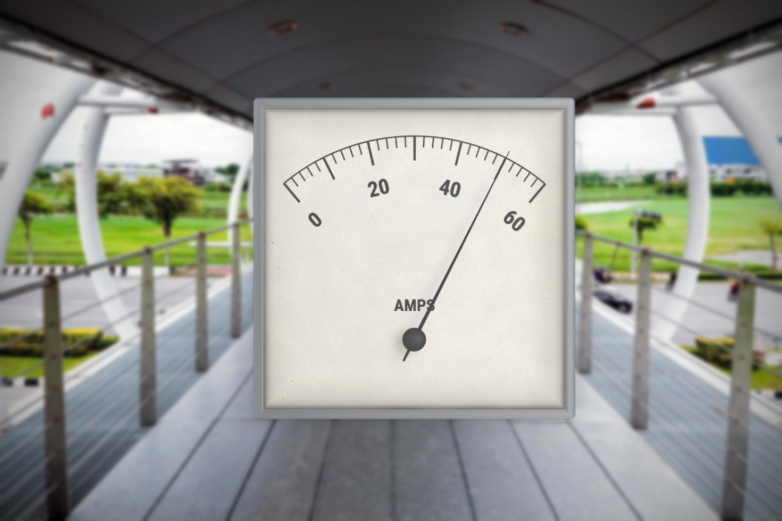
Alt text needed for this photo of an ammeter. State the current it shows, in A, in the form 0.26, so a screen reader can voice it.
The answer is 50
